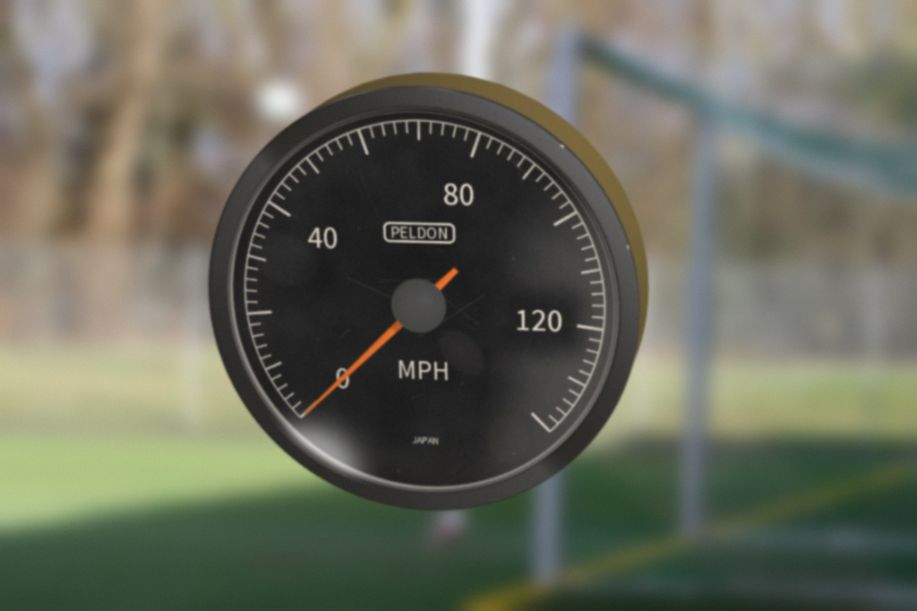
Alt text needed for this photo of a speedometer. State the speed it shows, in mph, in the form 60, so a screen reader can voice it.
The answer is 0
